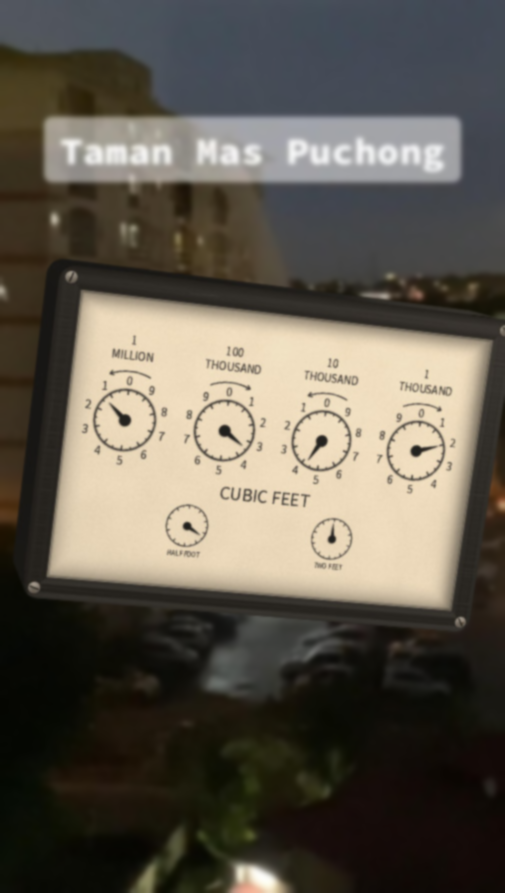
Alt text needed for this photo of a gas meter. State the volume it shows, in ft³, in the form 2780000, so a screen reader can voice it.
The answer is 134200
